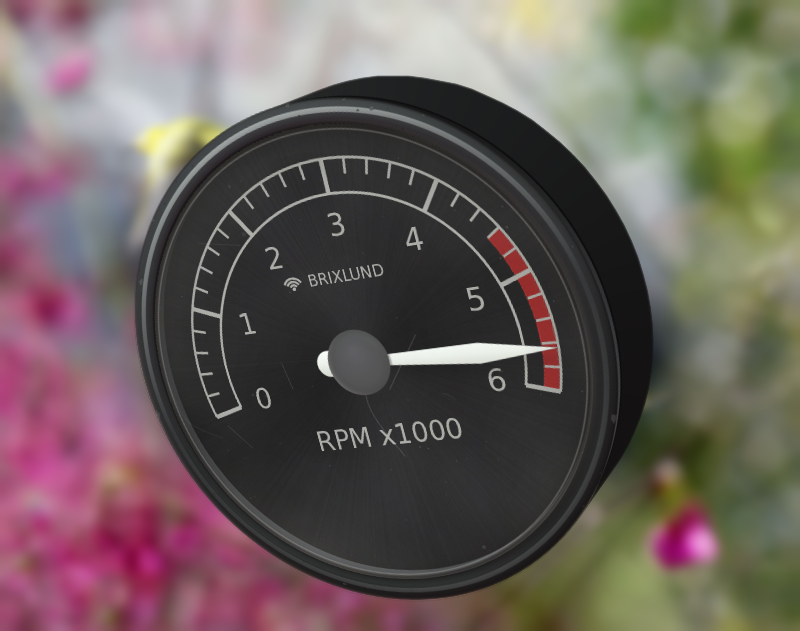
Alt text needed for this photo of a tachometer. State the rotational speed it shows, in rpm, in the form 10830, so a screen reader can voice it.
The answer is 5600
